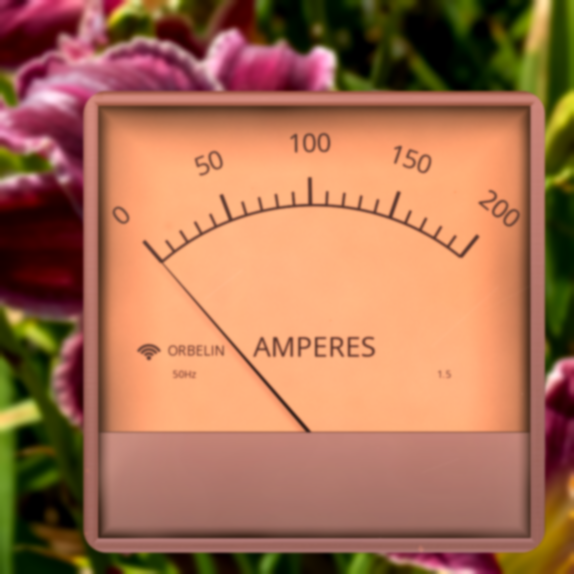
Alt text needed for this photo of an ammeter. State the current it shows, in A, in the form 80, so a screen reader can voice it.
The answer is 0
